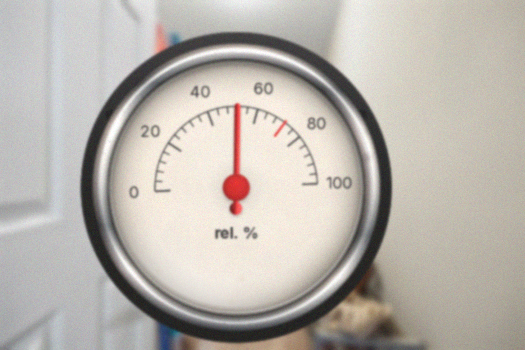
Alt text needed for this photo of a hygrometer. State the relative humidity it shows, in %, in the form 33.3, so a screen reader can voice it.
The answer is 52
